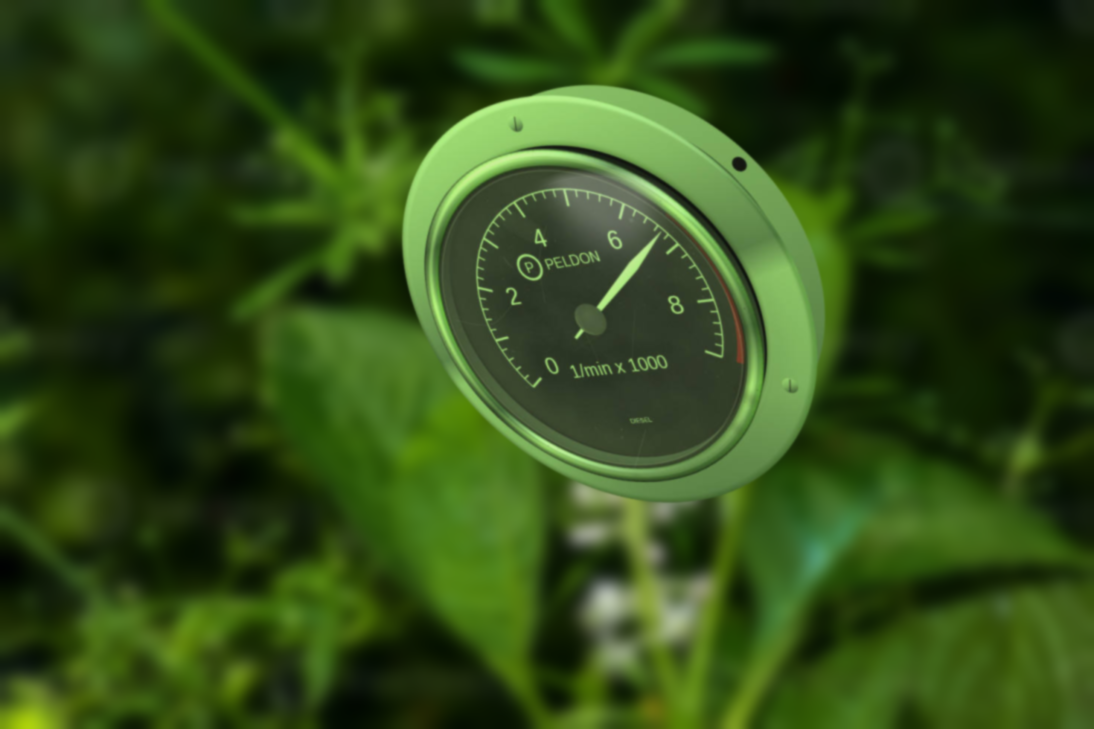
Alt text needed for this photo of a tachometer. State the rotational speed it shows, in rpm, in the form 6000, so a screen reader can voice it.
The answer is 6700
